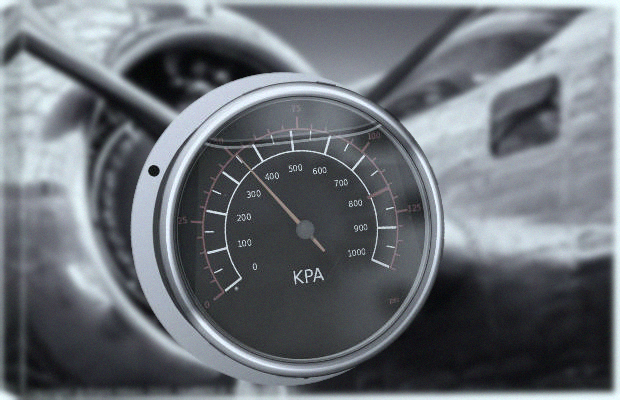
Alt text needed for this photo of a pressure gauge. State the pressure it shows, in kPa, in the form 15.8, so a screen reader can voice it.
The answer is 350
